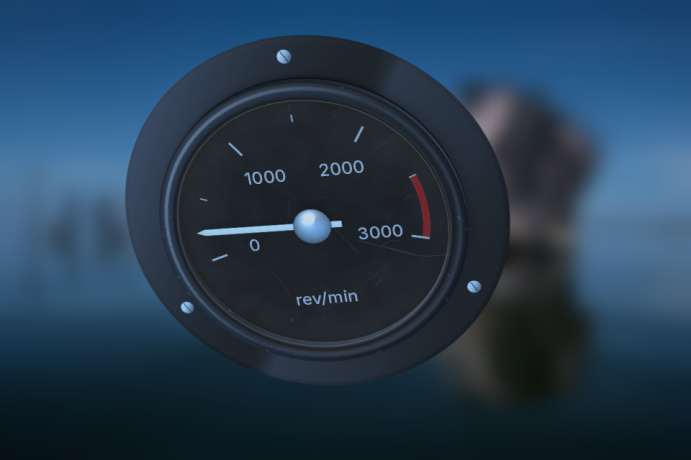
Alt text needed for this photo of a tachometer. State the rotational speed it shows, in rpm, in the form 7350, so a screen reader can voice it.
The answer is 250
